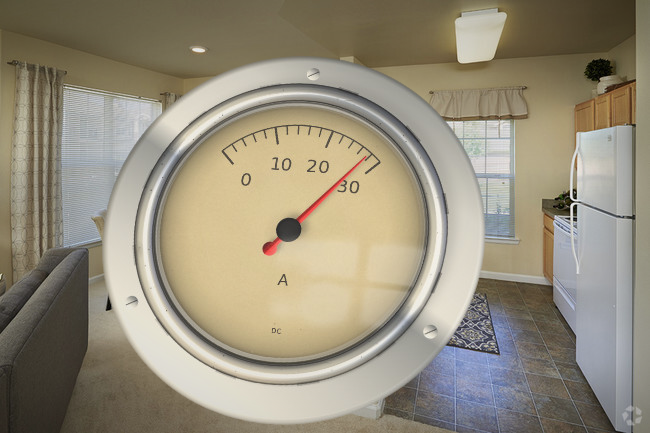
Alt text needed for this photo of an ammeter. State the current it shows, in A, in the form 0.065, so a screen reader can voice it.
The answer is 28
